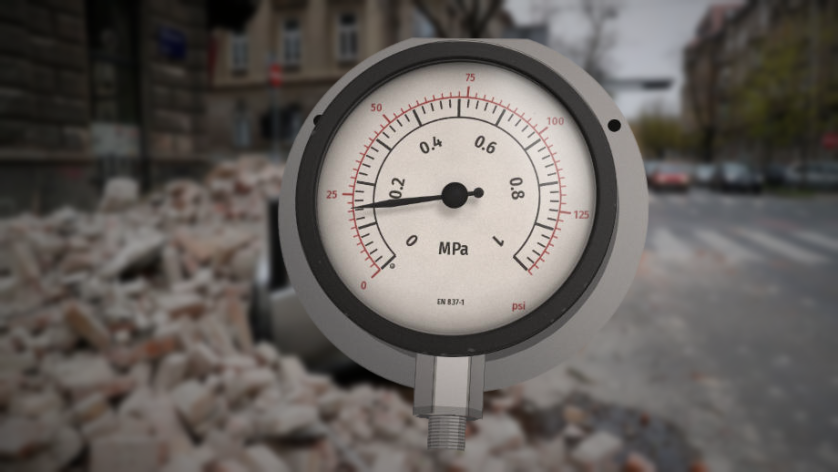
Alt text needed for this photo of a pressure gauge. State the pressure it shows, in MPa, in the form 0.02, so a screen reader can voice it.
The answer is 0.14
